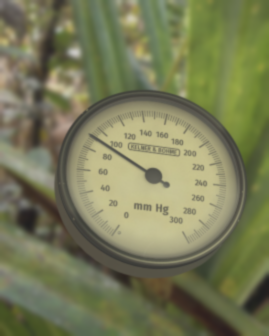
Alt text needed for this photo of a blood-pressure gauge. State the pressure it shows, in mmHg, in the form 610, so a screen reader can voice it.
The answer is 90
